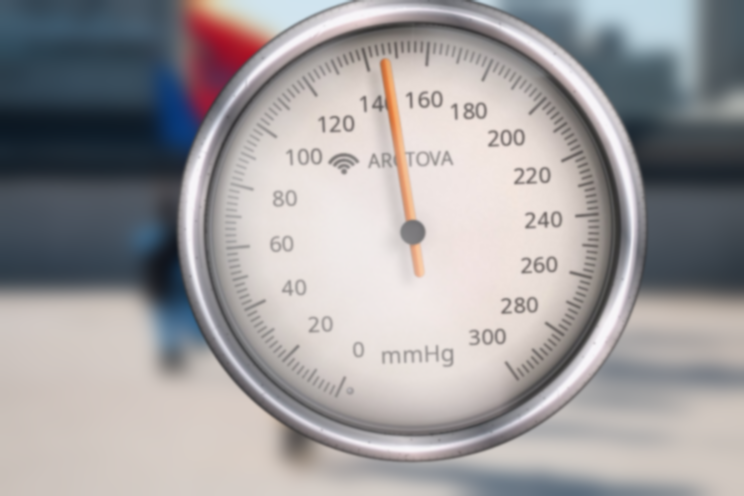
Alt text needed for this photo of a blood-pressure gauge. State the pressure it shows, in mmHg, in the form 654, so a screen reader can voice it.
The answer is 146
